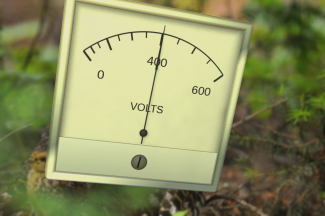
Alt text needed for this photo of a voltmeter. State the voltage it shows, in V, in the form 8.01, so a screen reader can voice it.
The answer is 400
